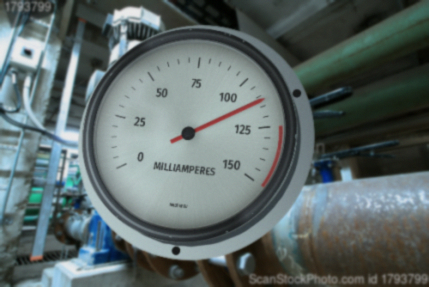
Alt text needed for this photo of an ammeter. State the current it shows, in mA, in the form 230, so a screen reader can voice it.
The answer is 112.5
